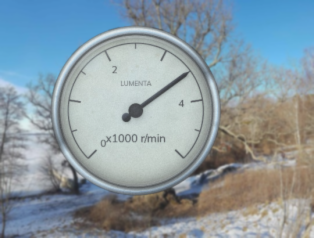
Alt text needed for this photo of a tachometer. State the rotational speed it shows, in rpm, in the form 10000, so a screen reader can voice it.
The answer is 3500
